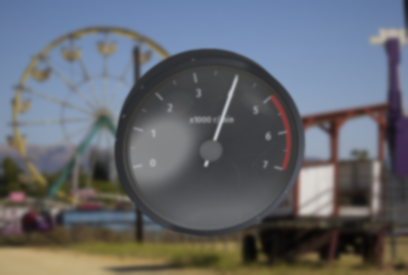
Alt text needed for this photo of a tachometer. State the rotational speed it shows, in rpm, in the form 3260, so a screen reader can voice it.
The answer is 4000
